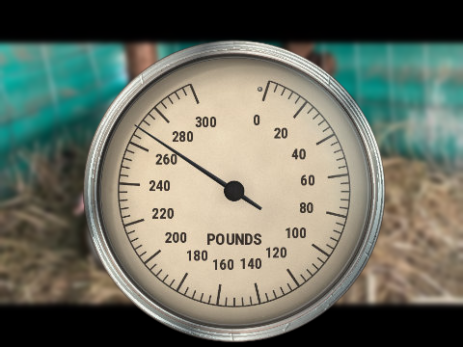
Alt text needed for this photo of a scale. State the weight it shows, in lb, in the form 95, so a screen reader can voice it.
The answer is 268
